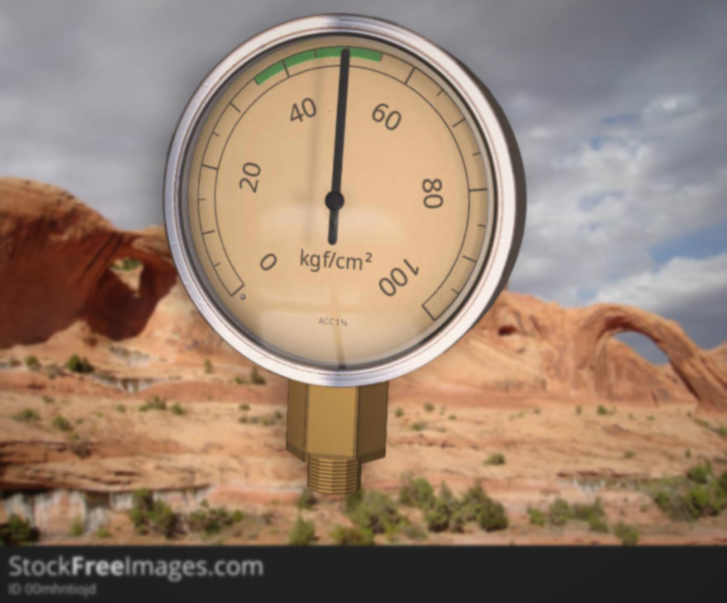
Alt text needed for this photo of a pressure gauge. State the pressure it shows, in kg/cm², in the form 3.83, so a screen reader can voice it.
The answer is 50
